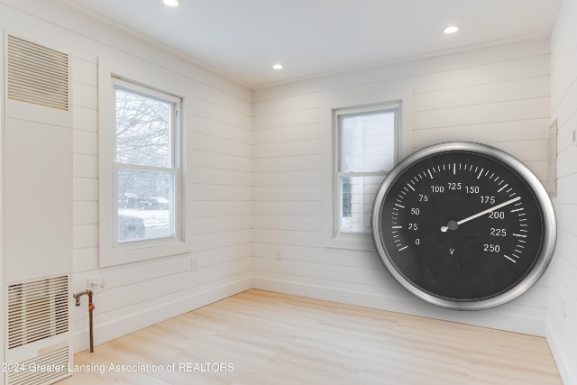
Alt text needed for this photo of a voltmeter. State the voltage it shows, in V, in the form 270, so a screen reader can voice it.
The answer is 190
